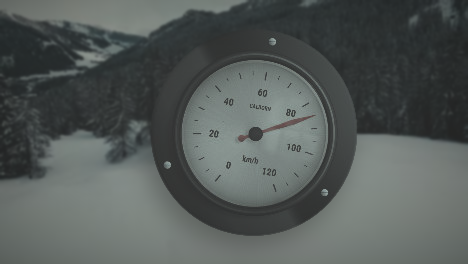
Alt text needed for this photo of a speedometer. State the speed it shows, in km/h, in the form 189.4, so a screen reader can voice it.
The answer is 85
